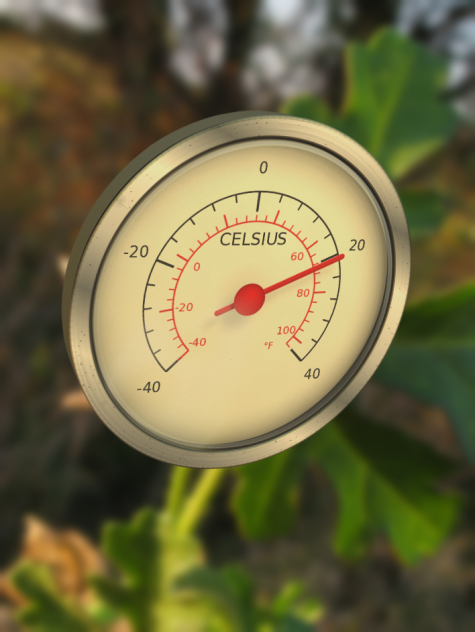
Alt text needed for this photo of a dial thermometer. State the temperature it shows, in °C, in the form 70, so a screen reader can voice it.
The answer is 20
